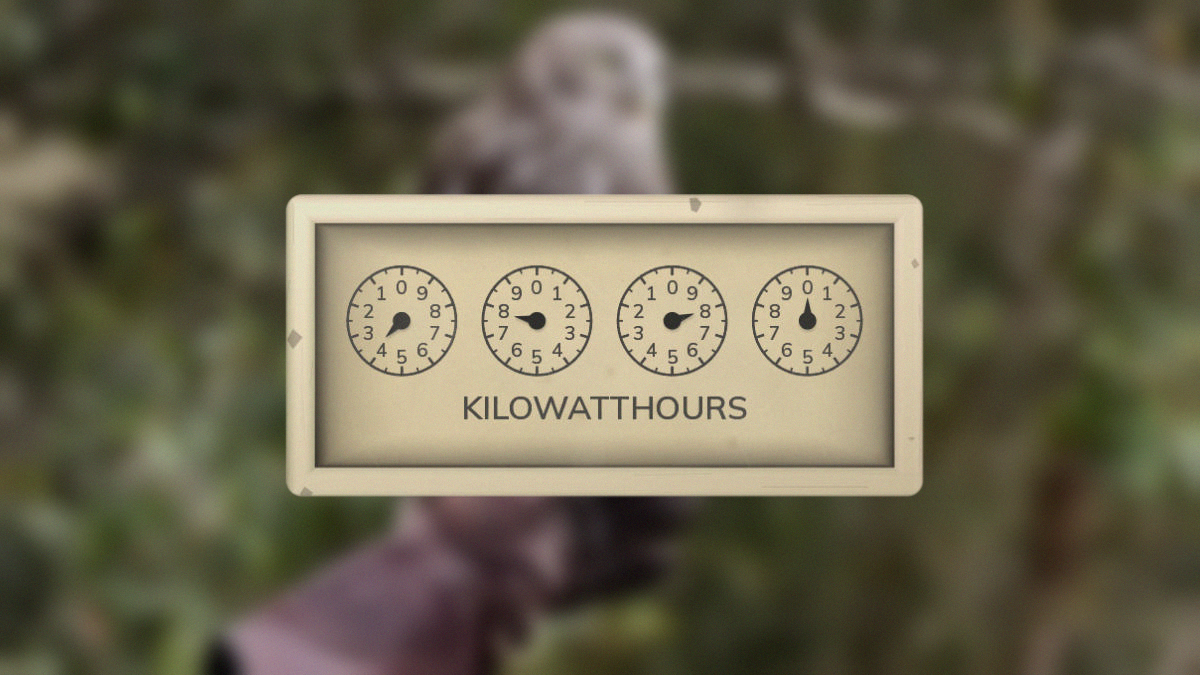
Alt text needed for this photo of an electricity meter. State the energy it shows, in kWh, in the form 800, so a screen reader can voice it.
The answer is 3780
